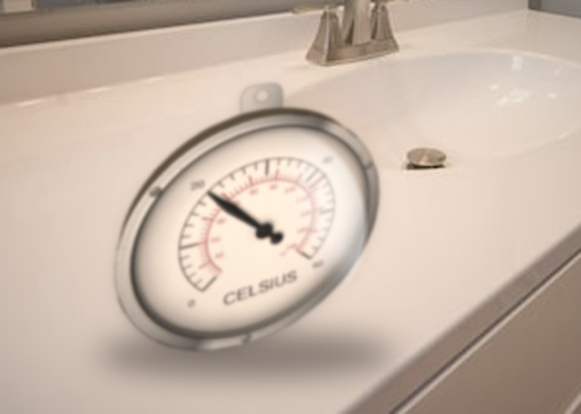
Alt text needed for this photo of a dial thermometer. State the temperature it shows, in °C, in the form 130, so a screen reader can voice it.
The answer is 20
